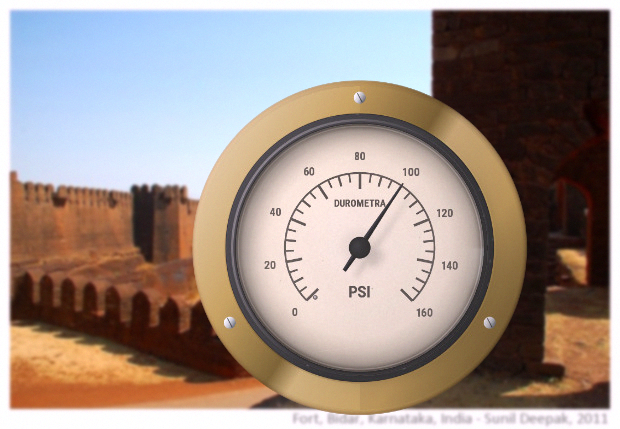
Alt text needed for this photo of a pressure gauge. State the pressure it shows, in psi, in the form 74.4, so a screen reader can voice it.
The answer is 100
